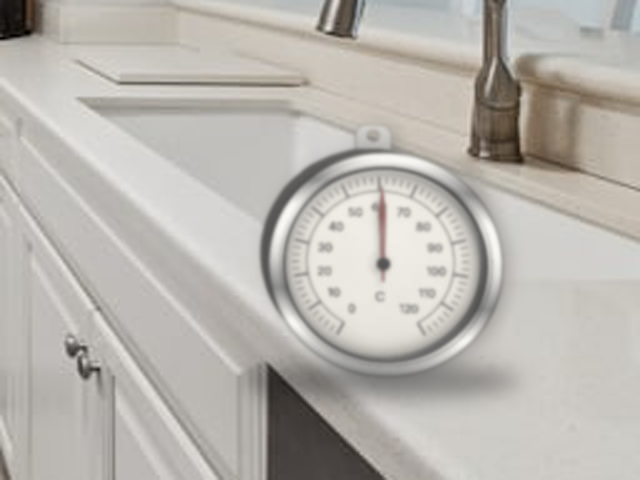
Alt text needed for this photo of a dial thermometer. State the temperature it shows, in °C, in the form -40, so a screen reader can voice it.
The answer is 60
